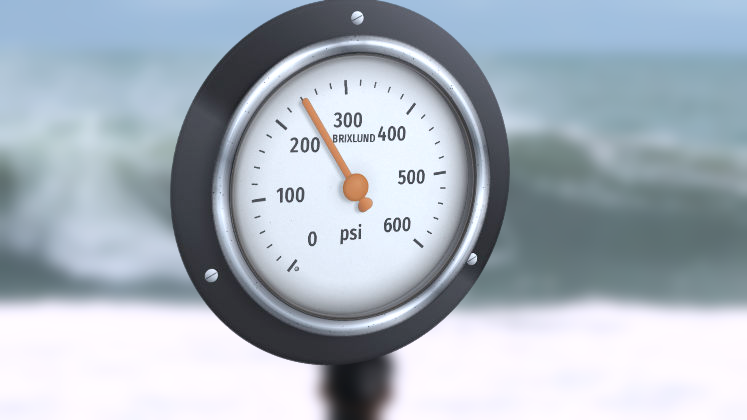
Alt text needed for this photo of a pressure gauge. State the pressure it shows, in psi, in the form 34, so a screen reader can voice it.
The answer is 240
